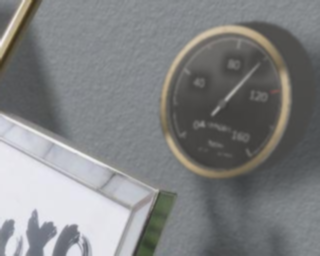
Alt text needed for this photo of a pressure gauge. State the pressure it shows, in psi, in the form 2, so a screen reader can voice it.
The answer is 100
